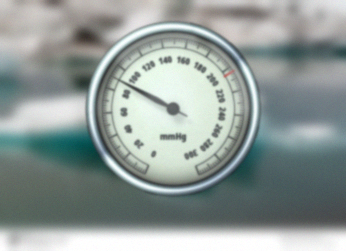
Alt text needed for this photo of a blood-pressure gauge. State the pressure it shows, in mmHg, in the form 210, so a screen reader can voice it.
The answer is 90
